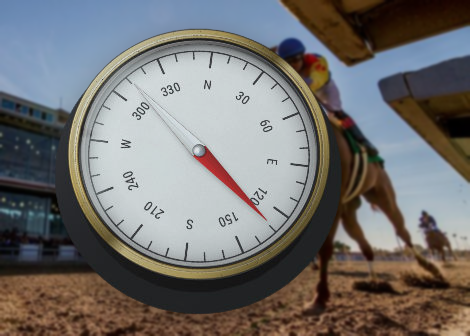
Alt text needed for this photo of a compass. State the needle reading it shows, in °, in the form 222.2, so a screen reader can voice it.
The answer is 130
